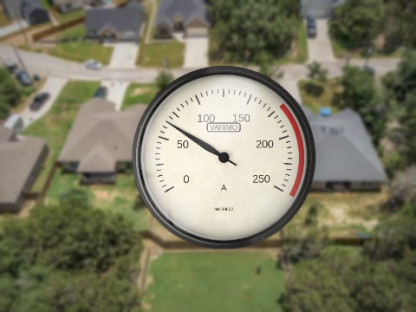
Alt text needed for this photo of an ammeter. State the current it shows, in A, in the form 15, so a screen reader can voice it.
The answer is 65
